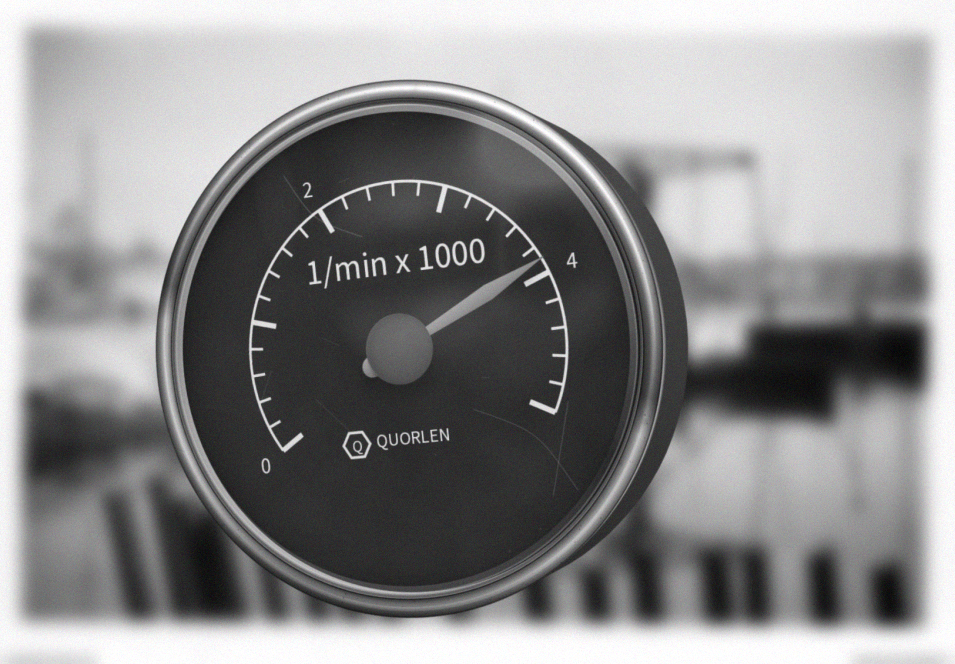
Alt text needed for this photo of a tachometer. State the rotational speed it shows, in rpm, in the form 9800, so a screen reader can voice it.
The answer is 3900
